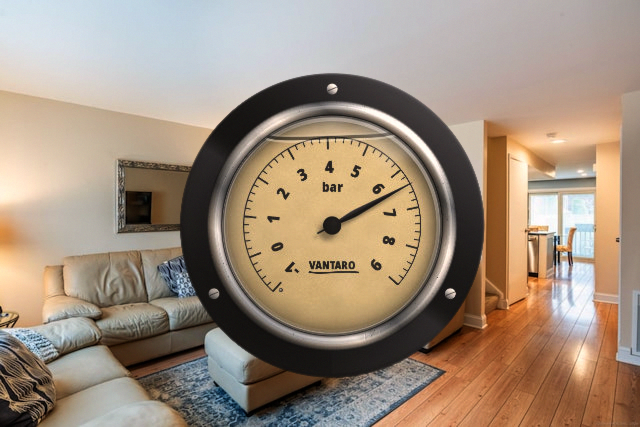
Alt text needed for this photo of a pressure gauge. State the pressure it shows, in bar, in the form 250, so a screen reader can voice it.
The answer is 6.4
